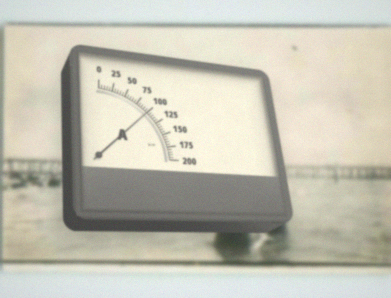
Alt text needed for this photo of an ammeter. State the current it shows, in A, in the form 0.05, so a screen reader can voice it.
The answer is 100
